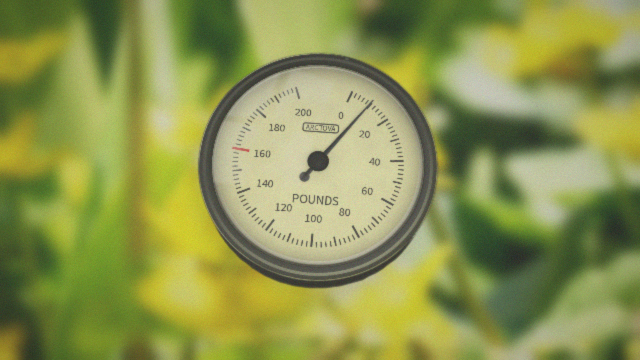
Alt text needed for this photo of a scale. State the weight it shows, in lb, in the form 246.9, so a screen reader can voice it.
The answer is 10
